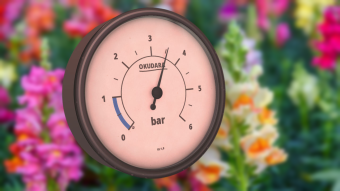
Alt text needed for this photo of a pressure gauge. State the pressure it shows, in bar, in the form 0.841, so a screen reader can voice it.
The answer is 3.5
